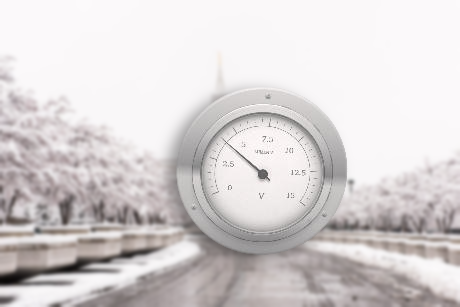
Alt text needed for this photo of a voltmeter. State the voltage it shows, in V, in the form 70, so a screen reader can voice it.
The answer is 4
